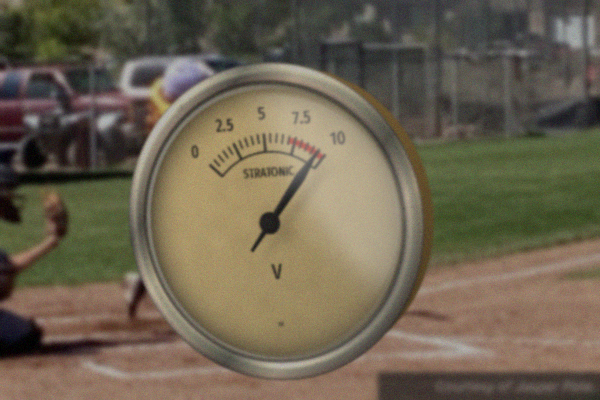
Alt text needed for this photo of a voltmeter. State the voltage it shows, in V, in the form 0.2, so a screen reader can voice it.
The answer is 9.5
